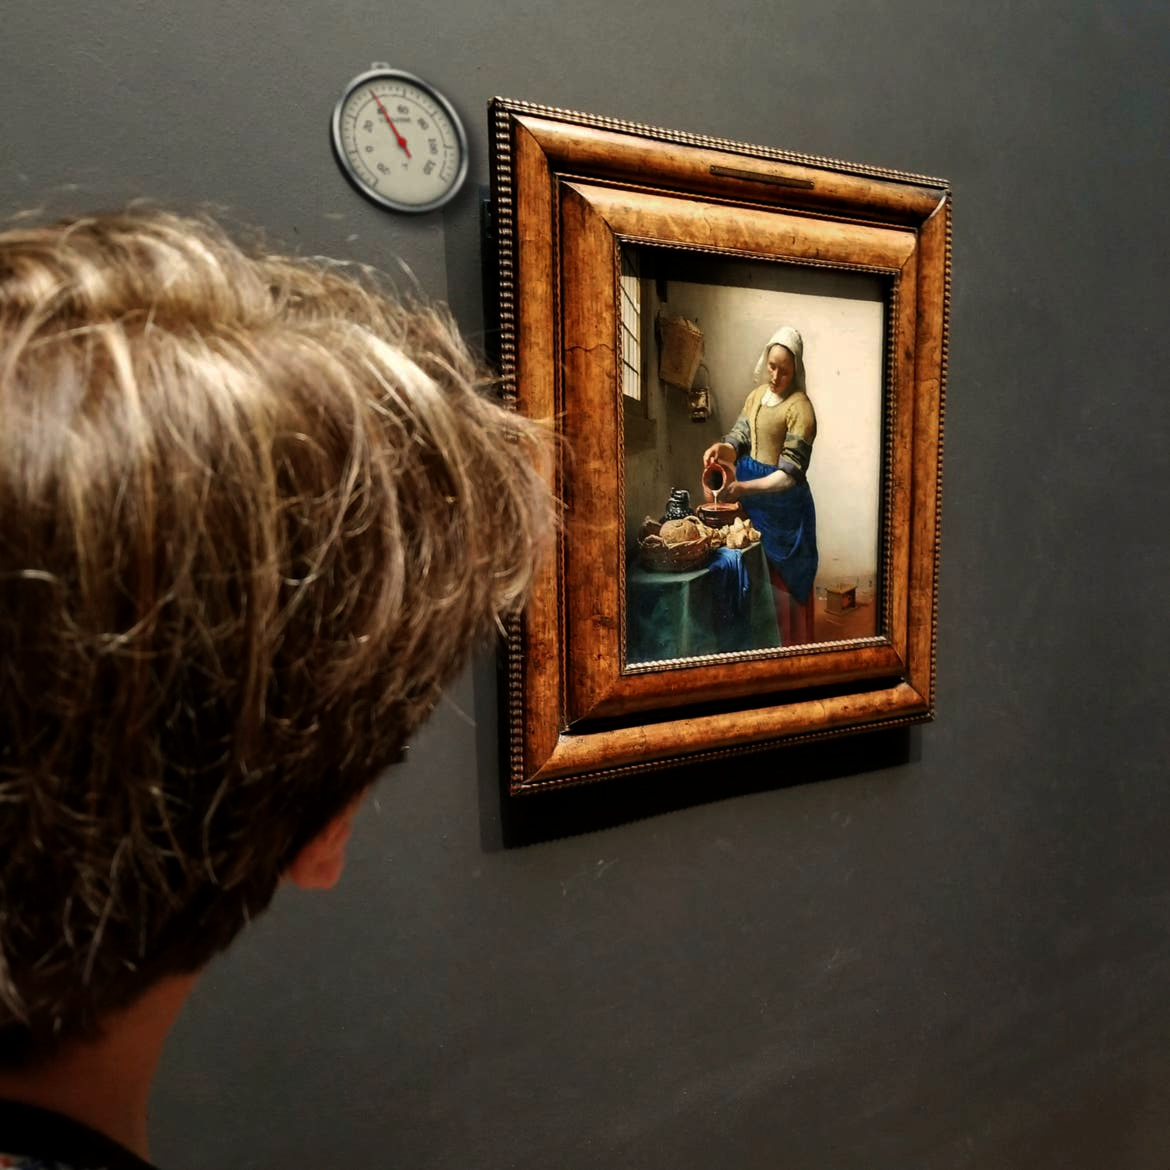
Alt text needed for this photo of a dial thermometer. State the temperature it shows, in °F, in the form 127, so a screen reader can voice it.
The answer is 40
